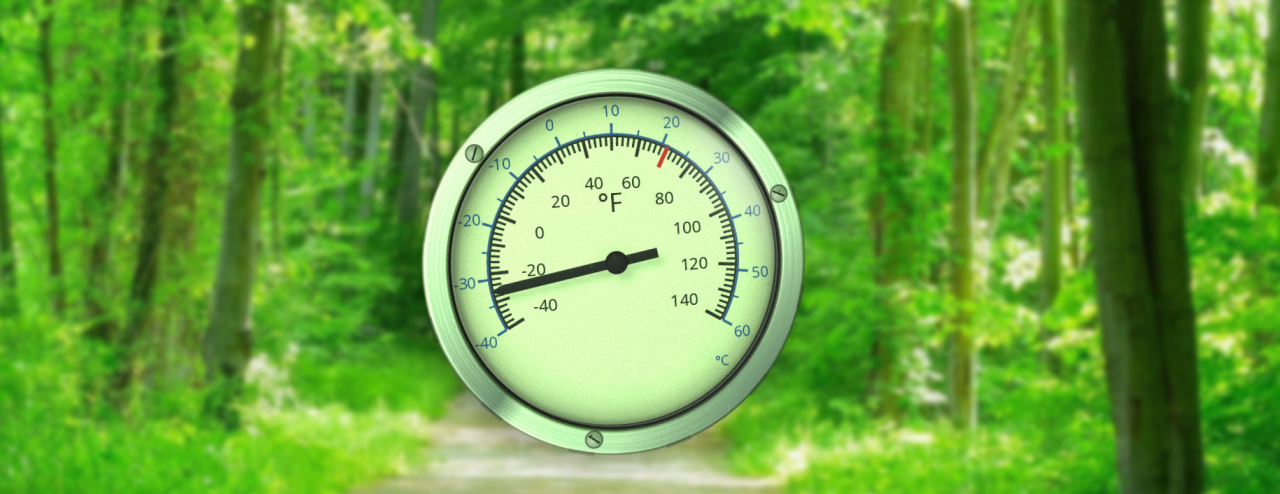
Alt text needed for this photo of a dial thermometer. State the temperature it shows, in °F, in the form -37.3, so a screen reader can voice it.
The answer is -26
